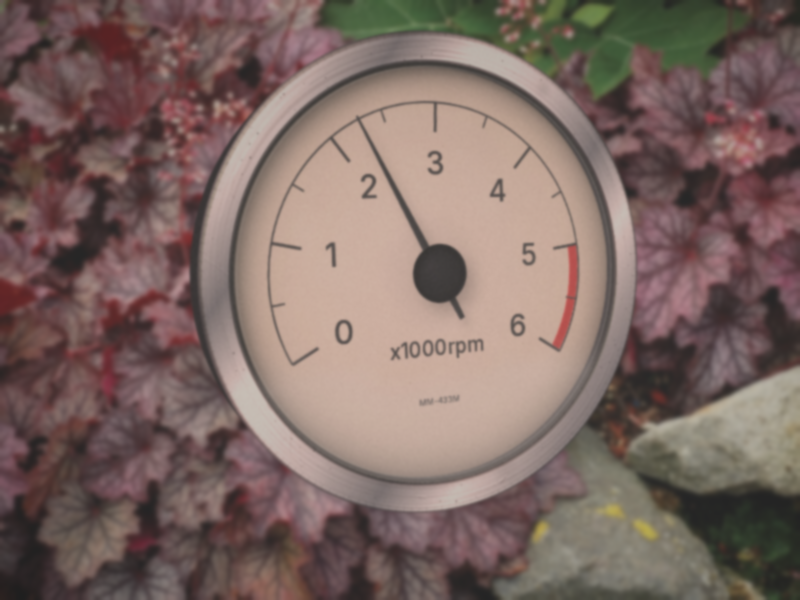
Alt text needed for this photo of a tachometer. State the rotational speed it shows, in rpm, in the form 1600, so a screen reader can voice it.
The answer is 2250
